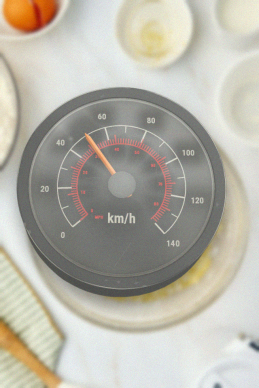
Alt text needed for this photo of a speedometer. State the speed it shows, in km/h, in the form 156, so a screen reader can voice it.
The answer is 50
